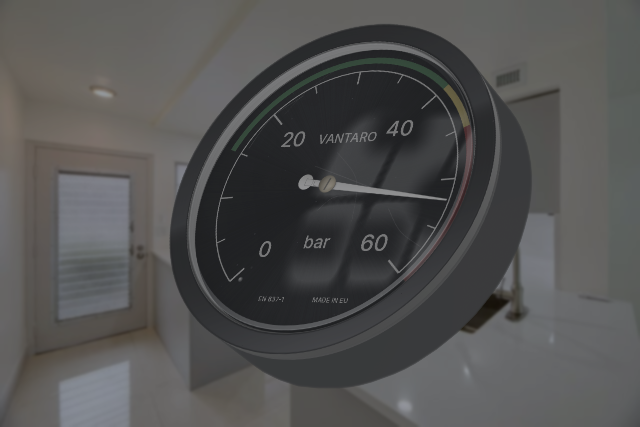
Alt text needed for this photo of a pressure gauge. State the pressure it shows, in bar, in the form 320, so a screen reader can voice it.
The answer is 52.5
